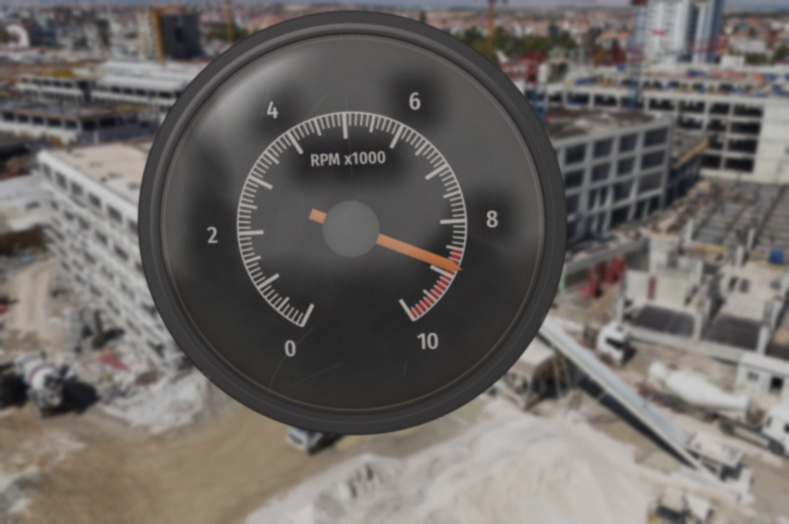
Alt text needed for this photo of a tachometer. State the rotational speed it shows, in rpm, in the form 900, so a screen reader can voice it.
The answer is 8800
